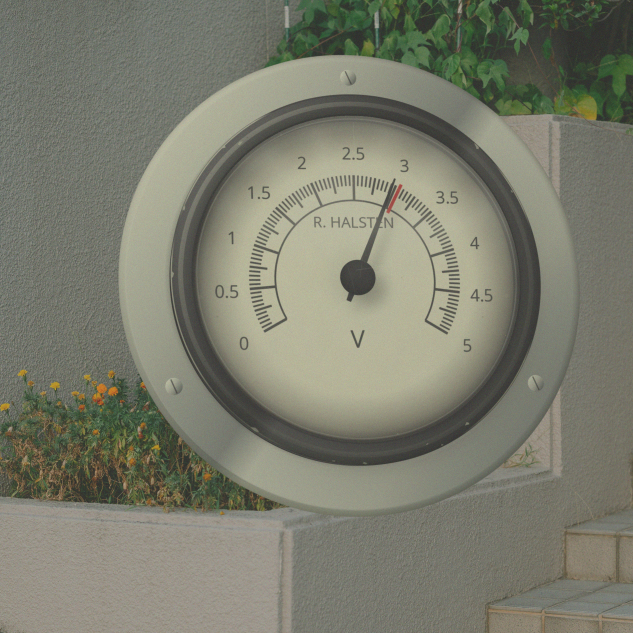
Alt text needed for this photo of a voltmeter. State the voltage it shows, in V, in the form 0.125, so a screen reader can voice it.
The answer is 2.95
